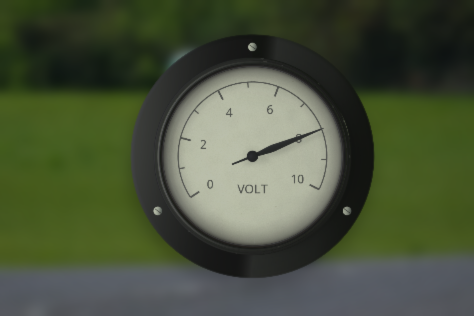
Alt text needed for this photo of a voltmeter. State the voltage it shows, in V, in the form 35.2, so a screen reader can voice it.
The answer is 8
